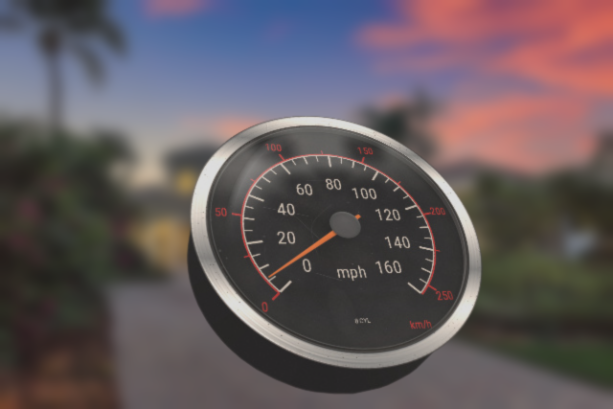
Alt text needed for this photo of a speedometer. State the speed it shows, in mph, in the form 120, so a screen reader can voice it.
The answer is 5
